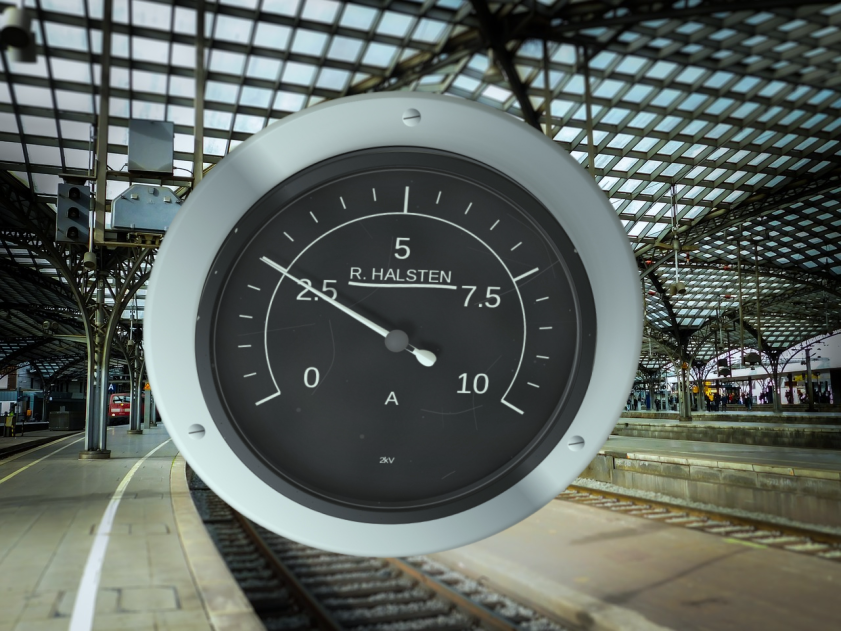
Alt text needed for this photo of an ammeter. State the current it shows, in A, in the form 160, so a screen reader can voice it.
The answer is 2.5
